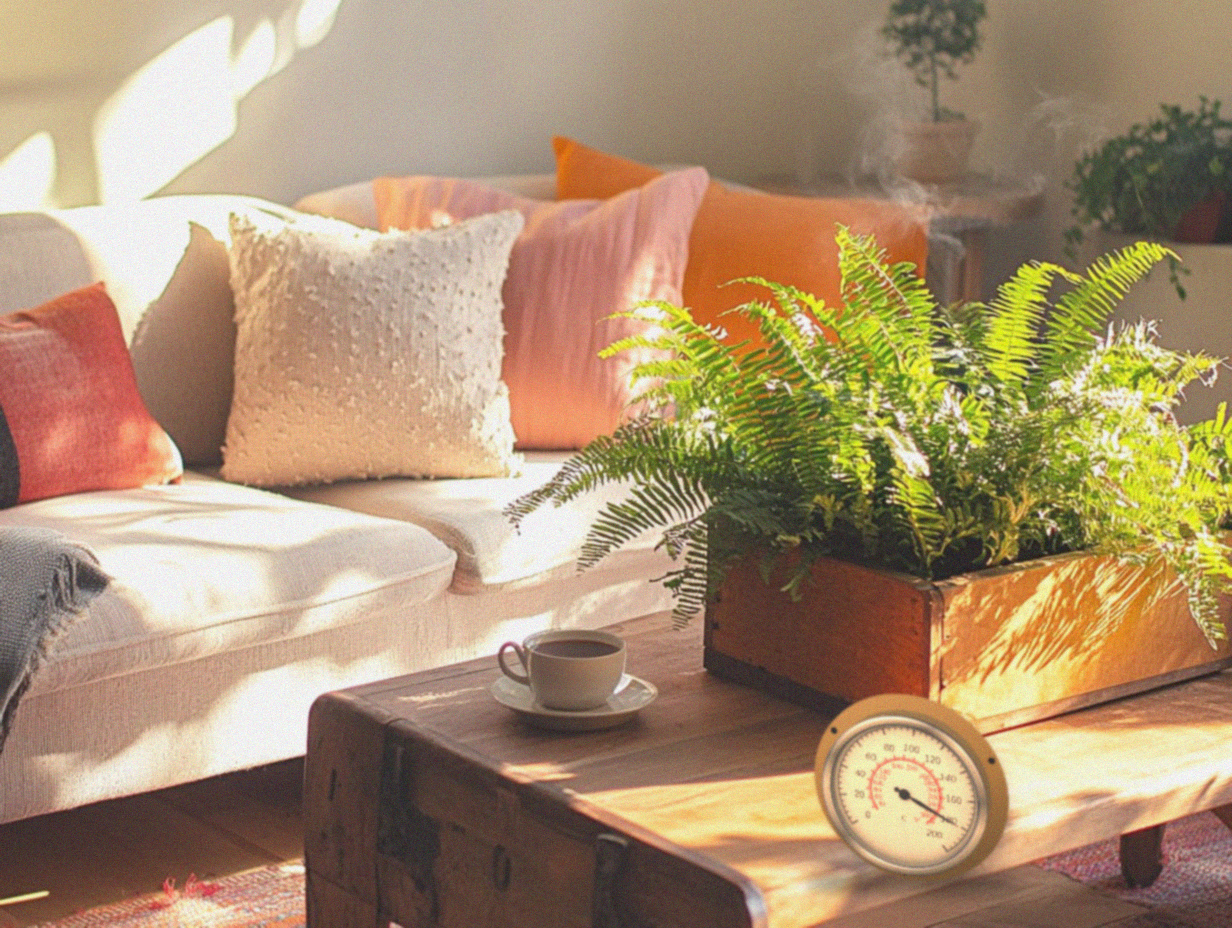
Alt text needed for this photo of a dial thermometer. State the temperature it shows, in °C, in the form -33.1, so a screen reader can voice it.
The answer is 180
